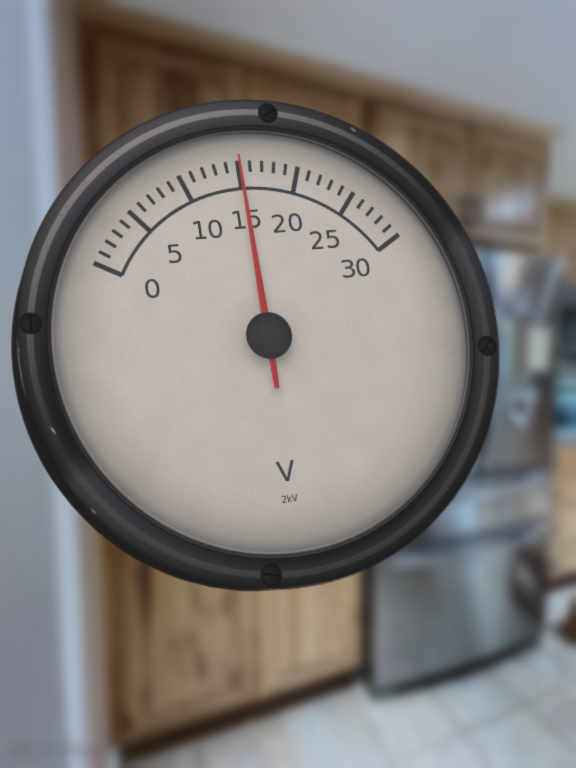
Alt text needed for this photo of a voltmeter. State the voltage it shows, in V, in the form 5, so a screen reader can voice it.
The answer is 15
